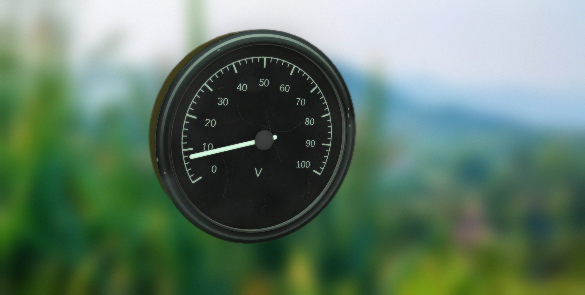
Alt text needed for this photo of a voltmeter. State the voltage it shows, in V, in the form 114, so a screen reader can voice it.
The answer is 8
